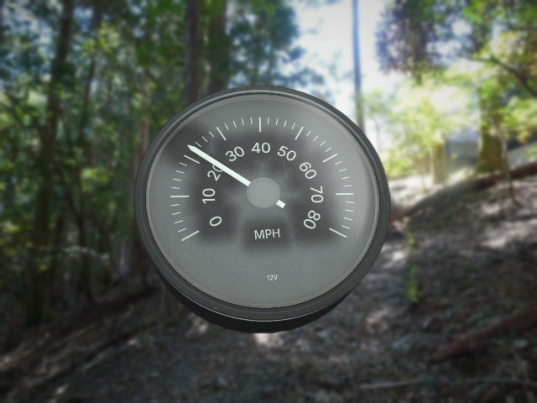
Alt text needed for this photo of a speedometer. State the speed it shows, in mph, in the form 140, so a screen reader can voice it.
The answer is 22
